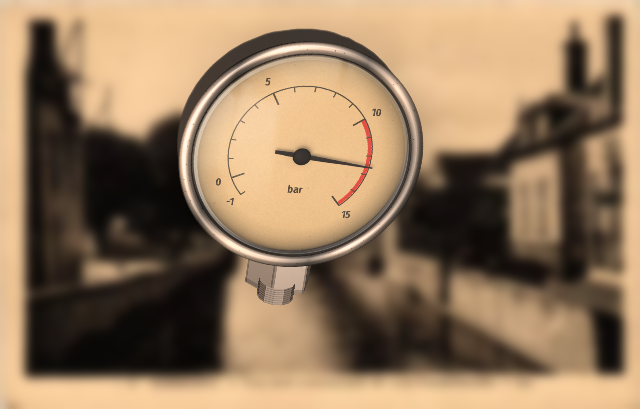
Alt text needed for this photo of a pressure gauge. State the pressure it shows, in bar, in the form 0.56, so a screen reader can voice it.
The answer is 12.5
